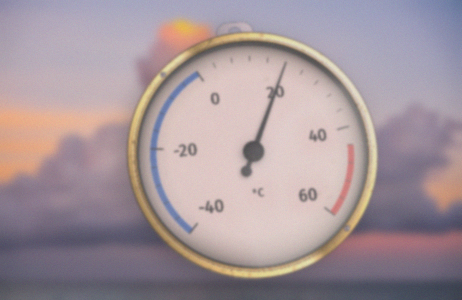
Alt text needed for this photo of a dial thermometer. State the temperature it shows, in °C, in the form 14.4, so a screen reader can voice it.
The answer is 20
